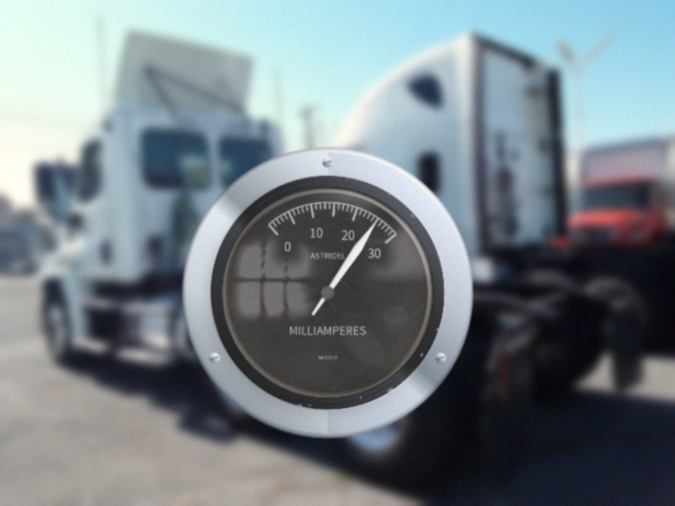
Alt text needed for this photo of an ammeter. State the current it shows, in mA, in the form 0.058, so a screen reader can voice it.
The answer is 25
